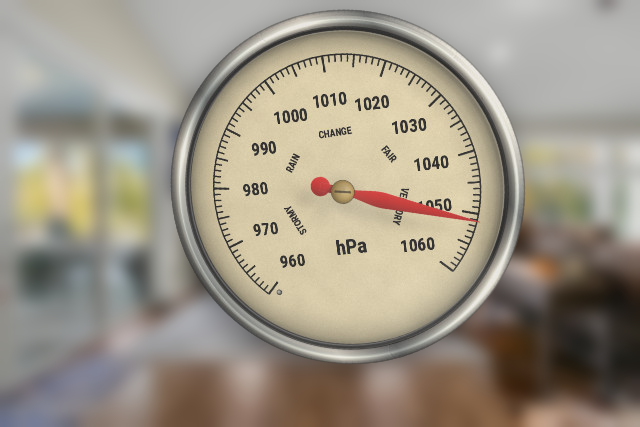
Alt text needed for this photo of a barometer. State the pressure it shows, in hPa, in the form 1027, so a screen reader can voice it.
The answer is 1051
